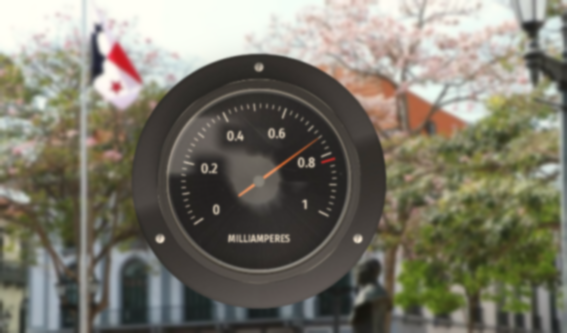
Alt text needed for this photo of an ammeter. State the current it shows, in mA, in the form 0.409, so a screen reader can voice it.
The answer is 0.74
